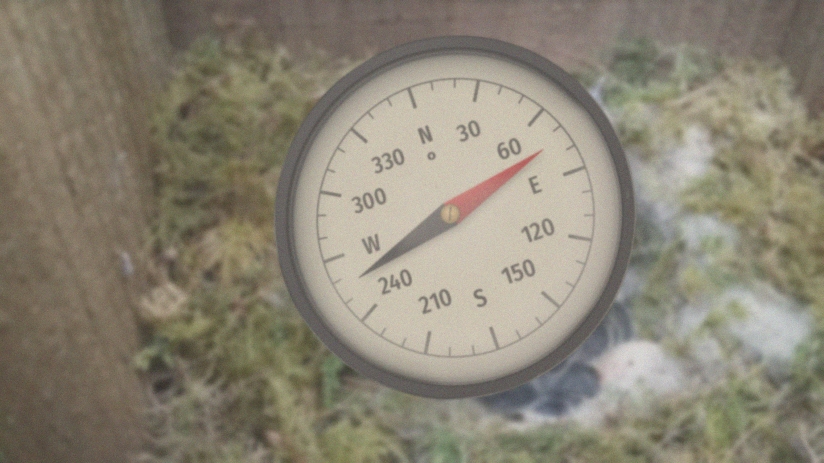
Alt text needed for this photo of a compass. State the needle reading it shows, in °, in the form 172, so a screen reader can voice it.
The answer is 75
